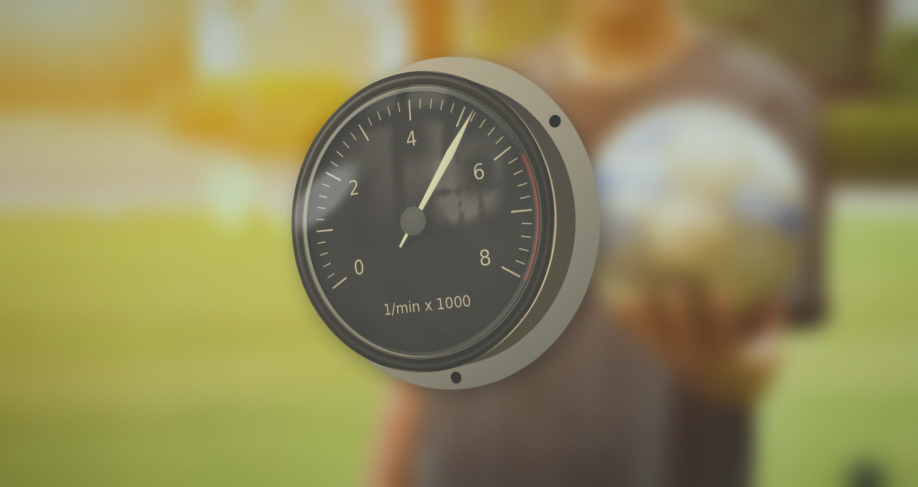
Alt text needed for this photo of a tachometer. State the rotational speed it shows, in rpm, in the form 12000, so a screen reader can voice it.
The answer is 5200
